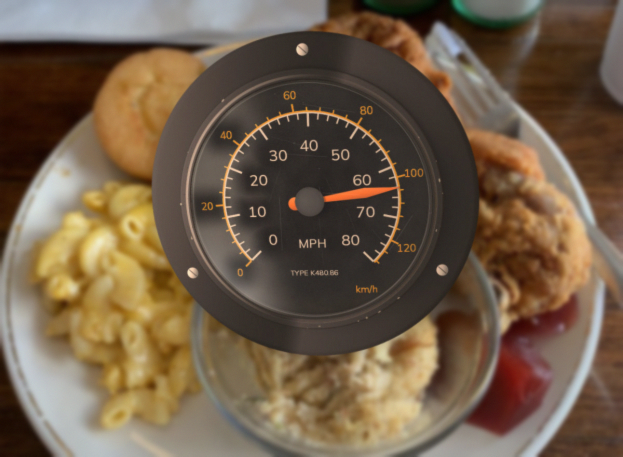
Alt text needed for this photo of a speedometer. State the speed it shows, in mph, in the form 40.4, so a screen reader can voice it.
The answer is 64
